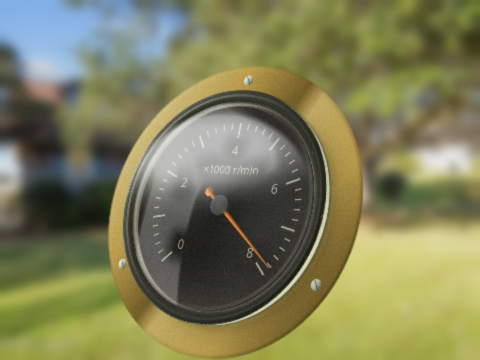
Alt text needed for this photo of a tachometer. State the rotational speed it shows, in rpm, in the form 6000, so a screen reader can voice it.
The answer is 7800
